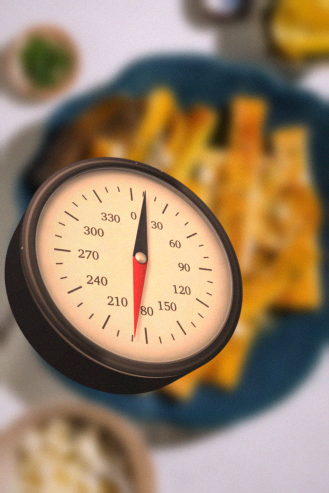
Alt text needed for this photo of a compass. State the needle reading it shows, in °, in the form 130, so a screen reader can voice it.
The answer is 190
